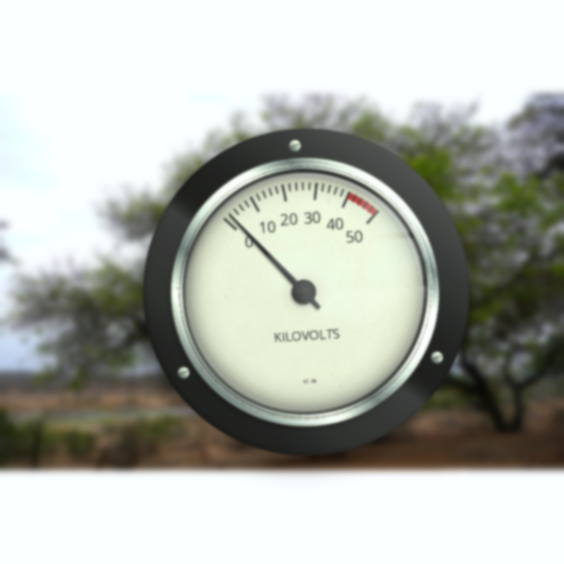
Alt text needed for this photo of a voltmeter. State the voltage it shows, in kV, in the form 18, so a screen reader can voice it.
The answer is 2
